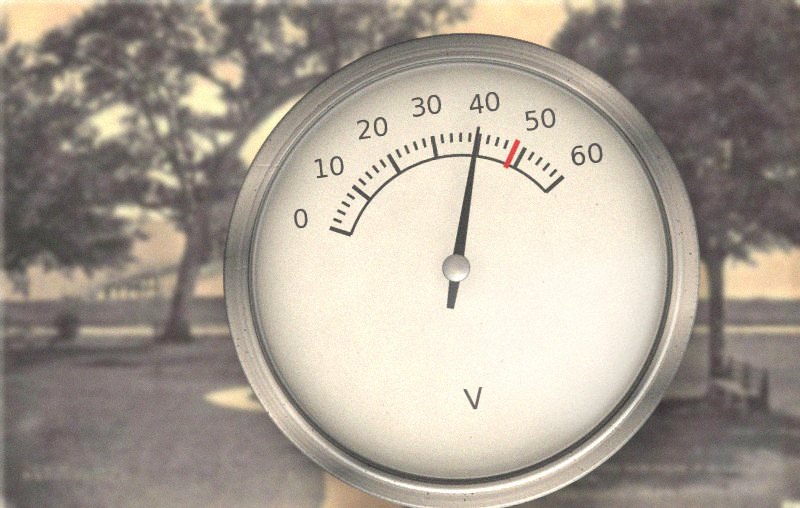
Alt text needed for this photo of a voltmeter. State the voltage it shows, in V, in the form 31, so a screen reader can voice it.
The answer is 40
